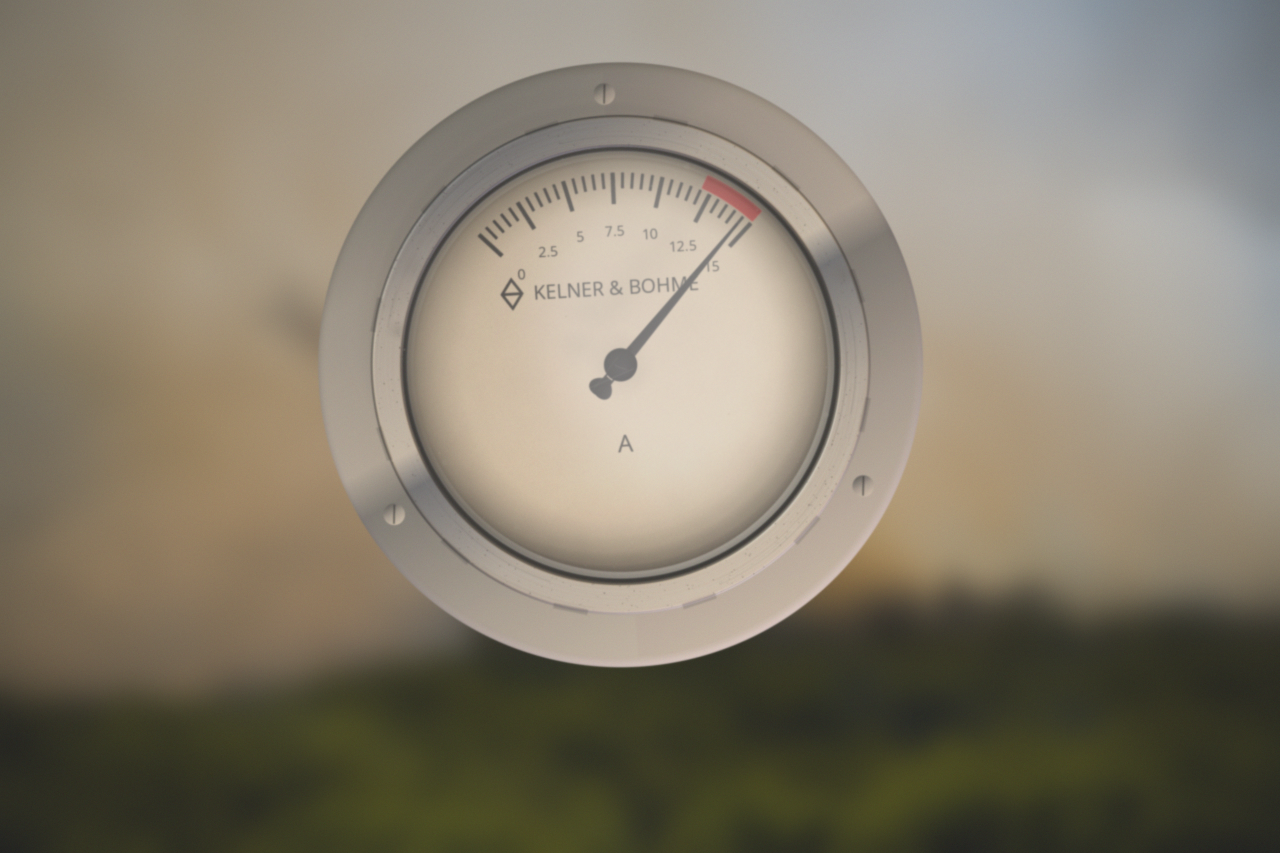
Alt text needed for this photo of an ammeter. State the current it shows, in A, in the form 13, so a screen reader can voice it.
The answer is 14.5
